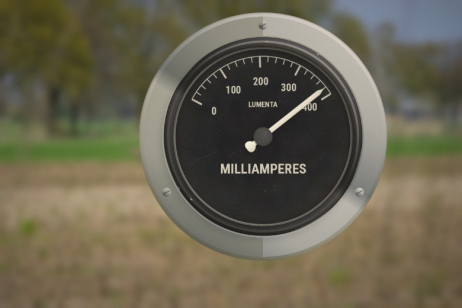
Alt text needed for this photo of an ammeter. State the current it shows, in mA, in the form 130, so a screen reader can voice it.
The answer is 380
